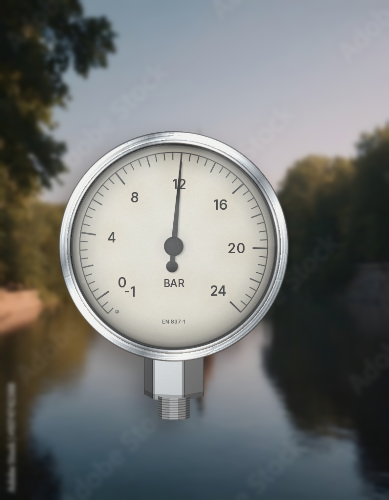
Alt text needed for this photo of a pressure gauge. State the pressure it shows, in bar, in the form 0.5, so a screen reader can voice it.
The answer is 12
